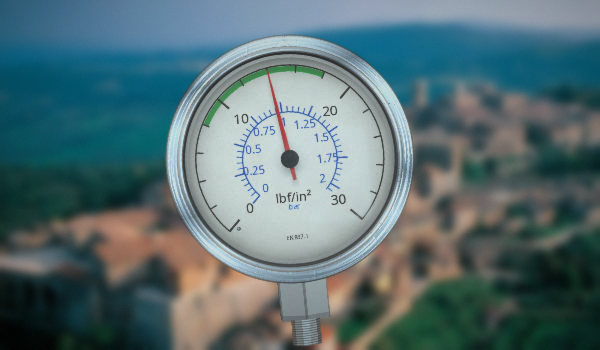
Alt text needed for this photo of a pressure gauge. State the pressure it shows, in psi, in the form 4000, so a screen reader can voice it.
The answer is 14
